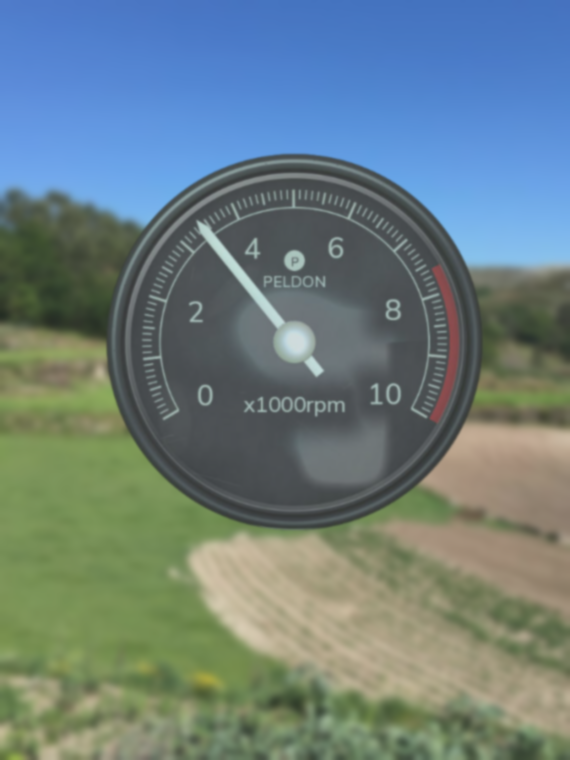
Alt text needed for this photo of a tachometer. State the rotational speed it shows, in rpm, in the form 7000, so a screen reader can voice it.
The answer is 3400
